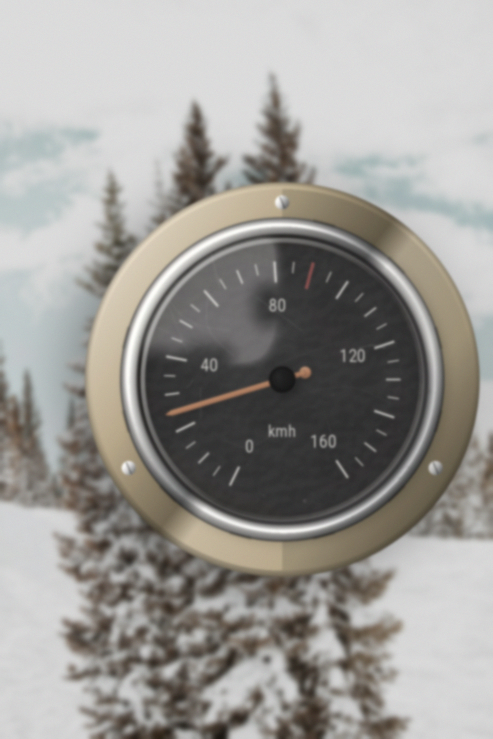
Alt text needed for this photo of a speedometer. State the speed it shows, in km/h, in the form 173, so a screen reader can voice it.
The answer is 25
